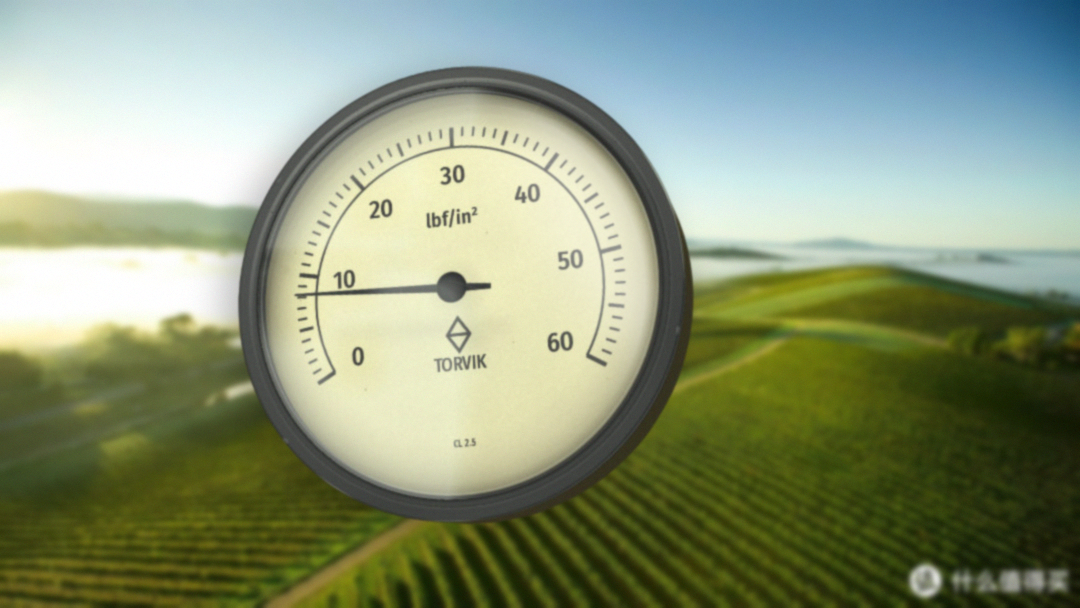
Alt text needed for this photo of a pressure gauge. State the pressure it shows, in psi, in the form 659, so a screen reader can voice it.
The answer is 8
